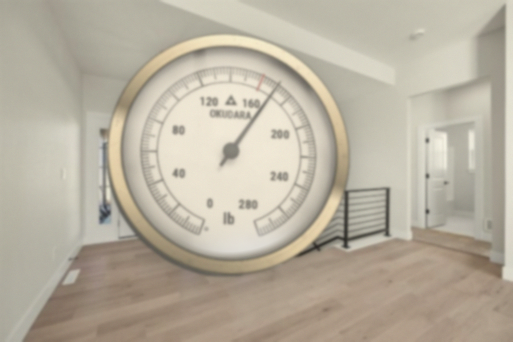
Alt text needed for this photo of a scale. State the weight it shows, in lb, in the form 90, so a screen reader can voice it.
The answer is 170
